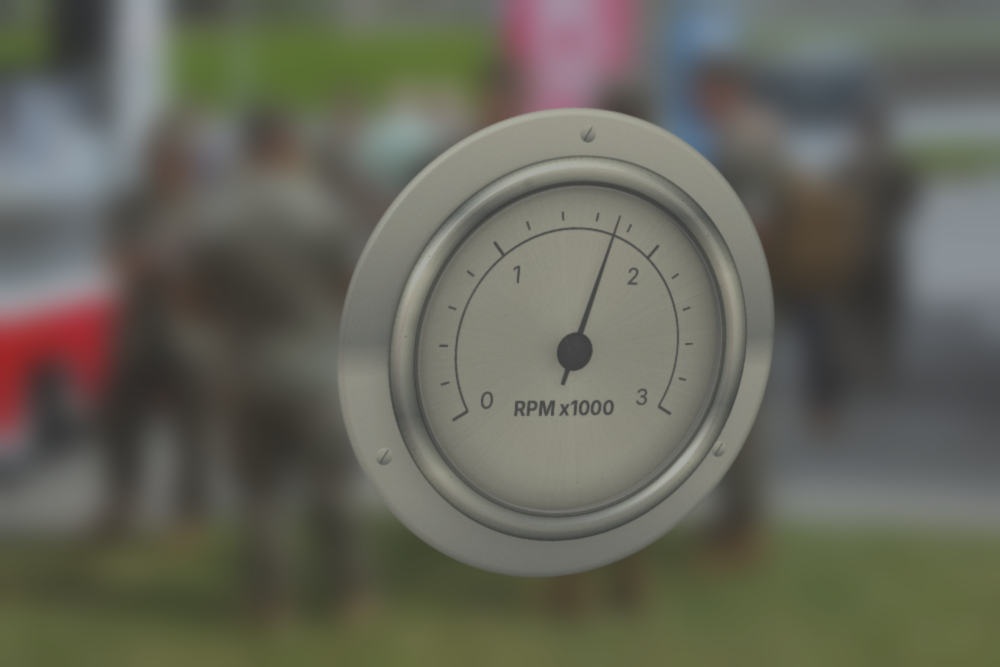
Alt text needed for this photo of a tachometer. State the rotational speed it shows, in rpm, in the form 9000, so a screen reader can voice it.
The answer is 1700
